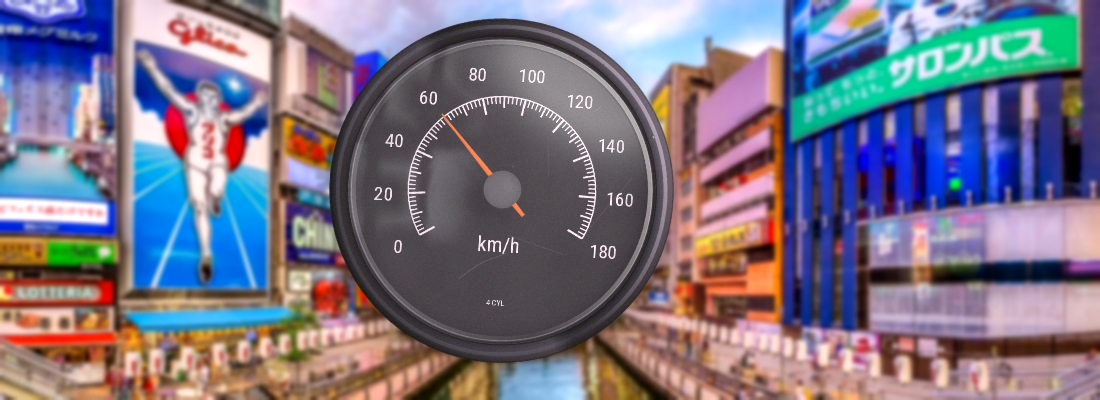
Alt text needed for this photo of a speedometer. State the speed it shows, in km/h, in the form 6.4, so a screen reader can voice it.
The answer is 60
